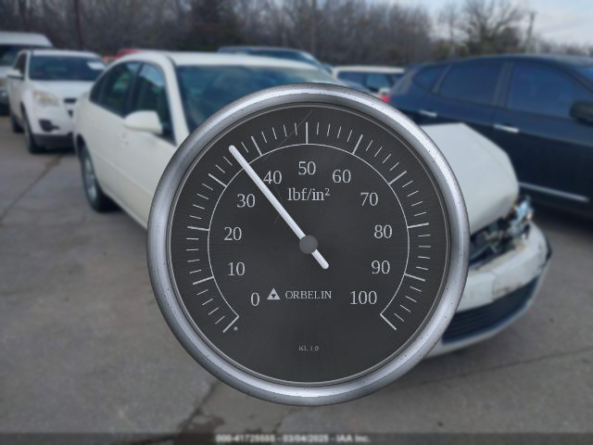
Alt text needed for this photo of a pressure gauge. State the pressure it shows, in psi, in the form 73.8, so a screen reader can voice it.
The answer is 36
